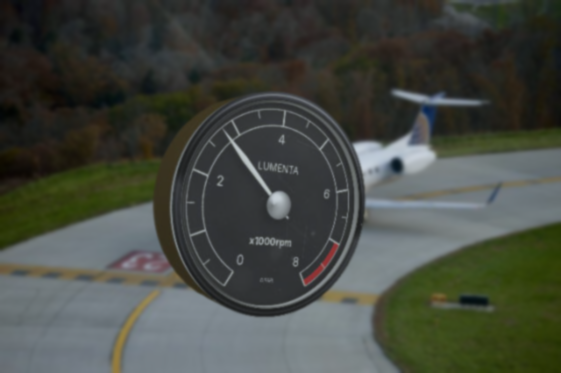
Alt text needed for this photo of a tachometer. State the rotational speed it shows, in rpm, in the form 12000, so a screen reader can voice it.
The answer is 2750
